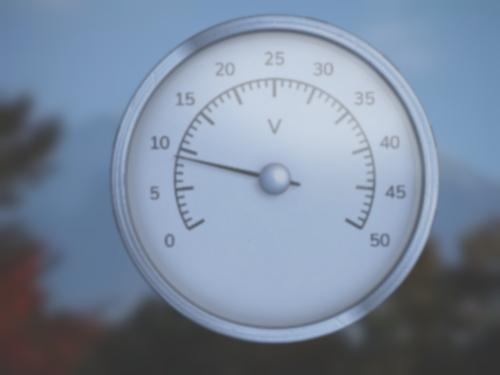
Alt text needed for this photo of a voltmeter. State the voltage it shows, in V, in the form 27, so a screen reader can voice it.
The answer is 9
